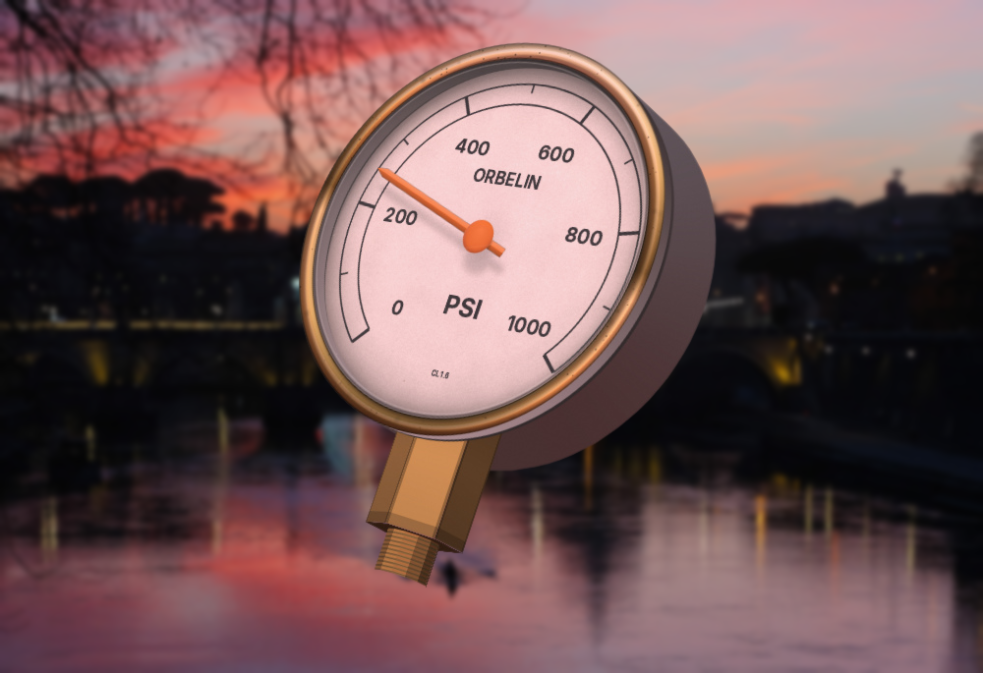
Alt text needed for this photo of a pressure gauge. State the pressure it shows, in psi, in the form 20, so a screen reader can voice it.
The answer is 250
